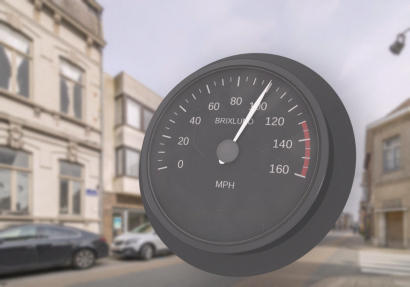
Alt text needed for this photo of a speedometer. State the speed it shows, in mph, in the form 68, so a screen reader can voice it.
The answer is 100
